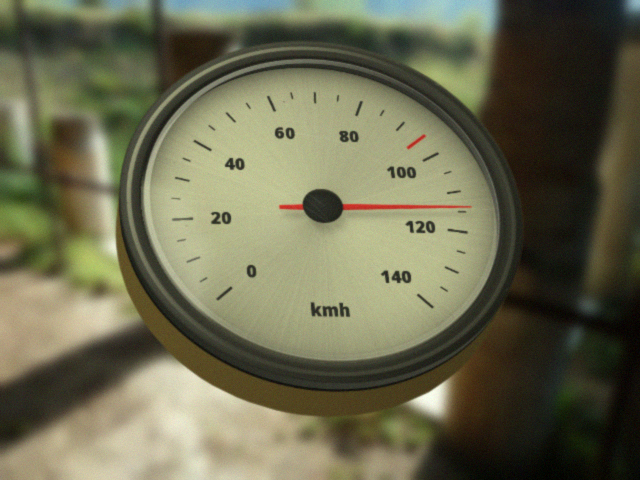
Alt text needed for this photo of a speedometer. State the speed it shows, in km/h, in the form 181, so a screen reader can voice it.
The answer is 115
